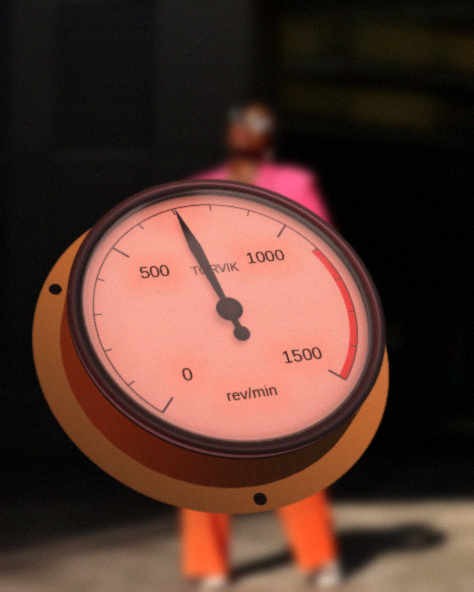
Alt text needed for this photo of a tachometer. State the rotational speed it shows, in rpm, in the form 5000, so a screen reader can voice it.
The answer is 700
